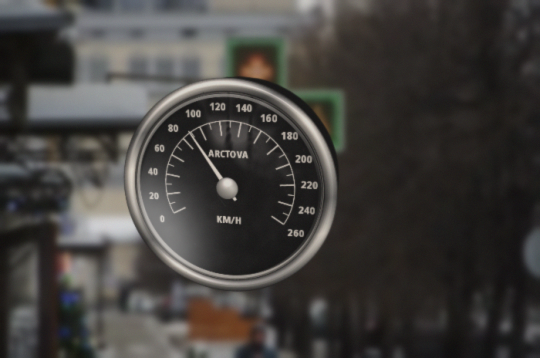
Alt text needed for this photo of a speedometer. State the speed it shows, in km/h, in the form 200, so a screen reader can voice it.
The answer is 90
